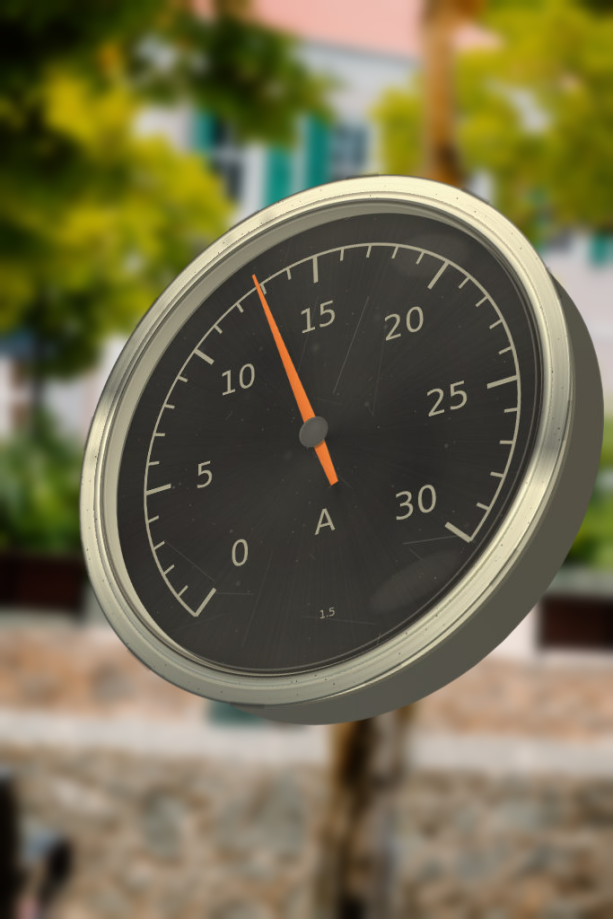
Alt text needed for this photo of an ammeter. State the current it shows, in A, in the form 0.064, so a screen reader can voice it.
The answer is 13
